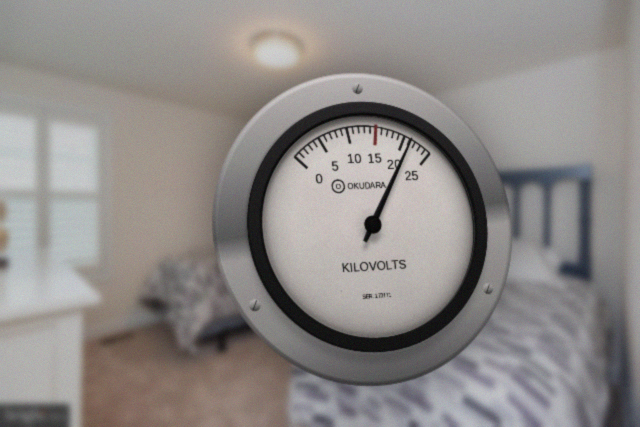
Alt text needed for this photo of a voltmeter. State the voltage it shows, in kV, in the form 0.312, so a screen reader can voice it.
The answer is 21
